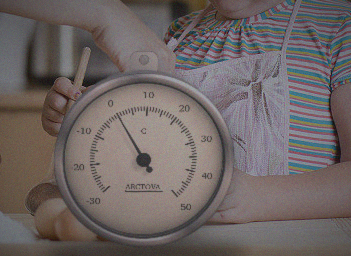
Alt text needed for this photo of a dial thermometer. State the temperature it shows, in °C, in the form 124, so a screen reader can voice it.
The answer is 0
